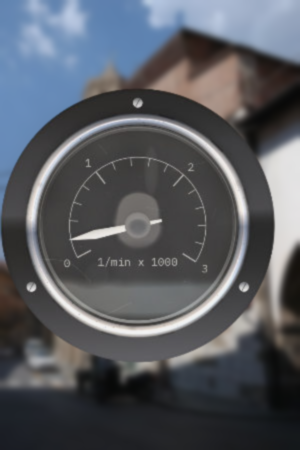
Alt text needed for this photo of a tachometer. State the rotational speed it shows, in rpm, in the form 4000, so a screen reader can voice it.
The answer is 200
